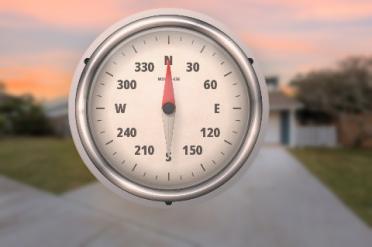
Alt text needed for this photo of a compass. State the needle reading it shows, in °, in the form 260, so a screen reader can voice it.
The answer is 0
